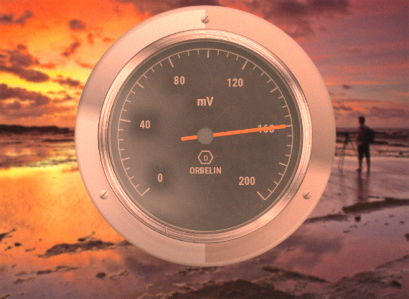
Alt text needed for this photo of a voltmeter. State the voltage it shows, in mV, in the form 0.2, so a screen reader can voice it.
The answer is 160
